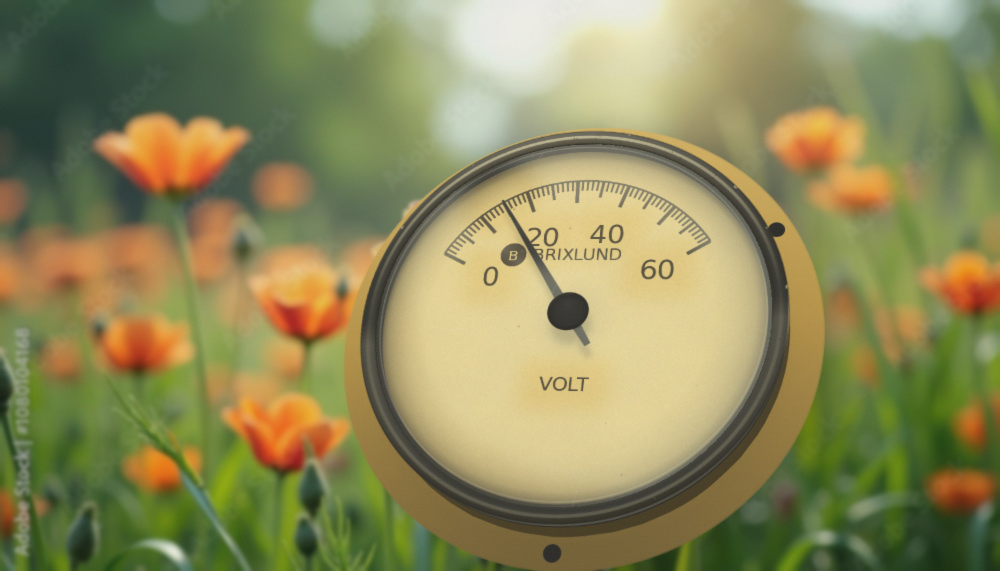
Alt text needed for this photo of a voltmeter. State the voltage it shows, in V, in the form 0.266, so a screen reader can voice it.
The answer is 15
